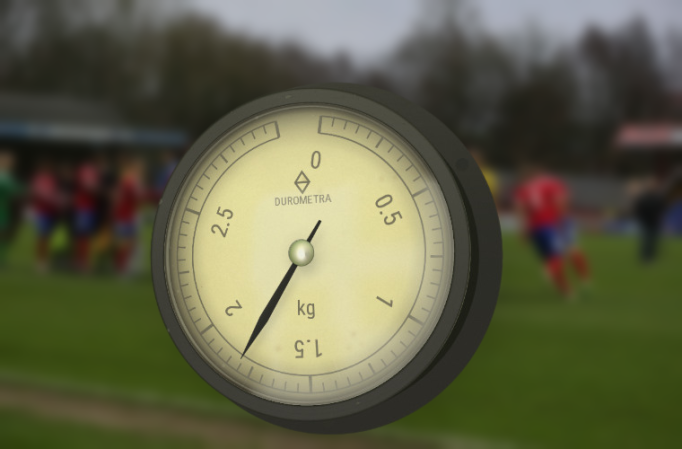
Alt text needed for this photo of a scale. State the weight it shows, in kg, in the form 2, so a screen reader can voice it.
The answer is 1.8
